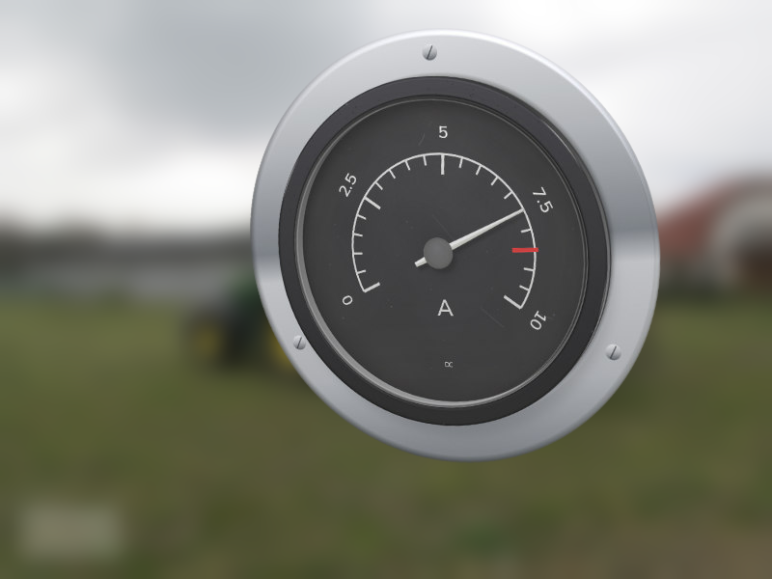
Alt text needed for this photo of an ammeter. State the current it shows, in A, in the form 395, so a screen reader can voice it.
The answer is 7.5
